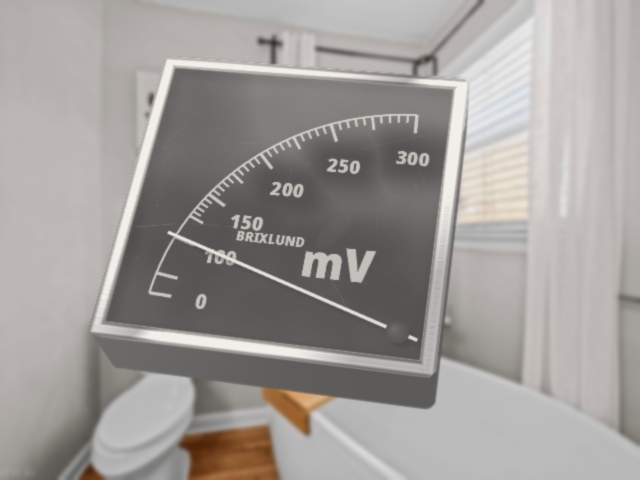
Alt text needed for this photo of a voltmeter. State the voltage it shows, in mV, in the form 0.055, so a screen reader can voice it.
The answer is 100
